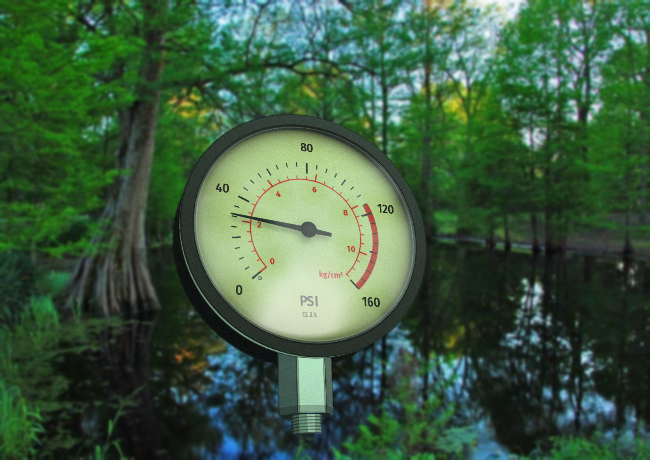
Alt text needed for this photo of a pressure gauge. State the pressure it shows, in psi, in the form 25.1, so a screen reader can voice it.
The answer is 30
